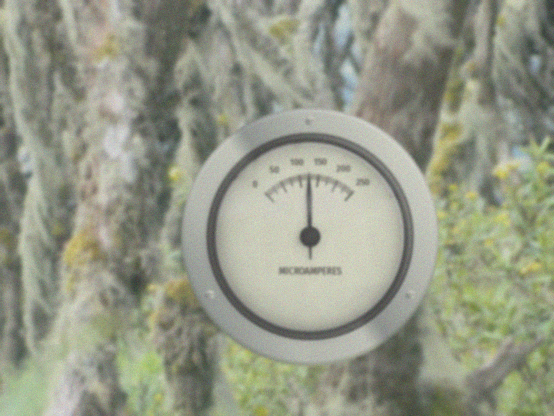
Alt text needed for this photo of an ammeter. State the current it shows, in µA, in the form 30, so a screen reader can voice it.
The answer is 125
